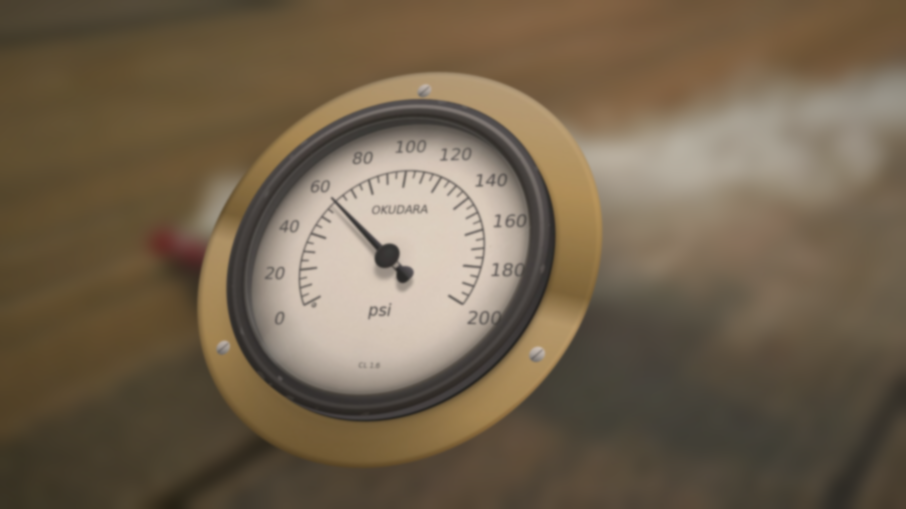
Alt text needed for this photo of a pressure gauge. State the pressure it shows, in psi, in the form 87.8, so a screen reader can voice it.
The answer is 60
